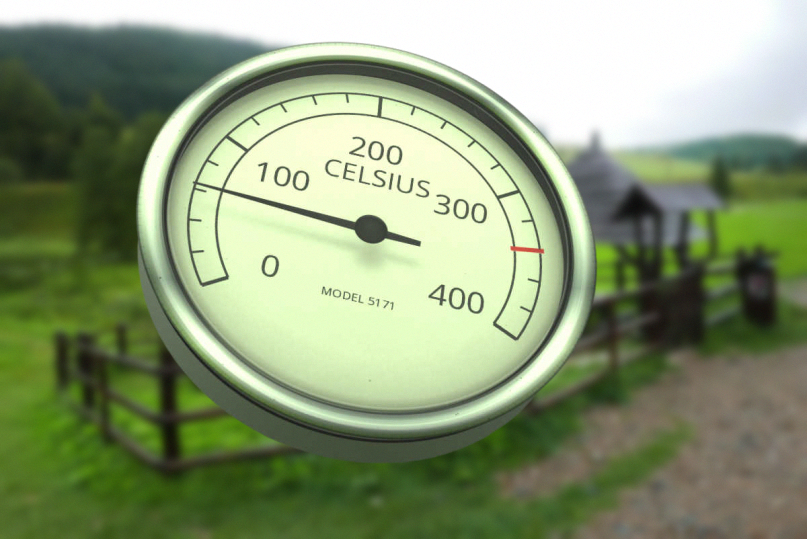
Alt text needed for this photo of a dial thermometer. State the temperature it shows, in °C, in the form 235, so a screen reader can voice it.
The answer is 60
